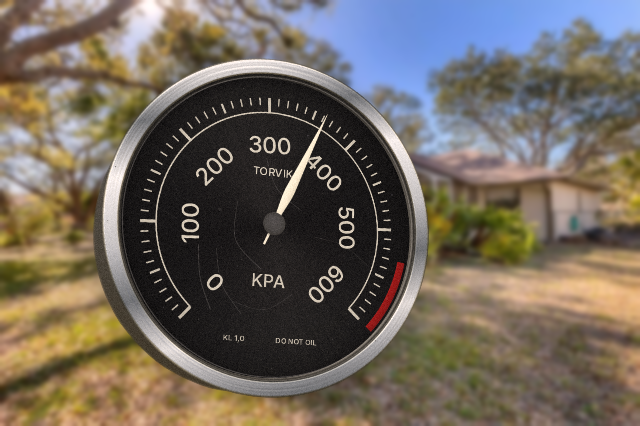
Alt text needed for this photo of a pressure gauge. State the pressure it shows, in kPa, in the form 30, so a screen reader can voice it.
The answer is 360
